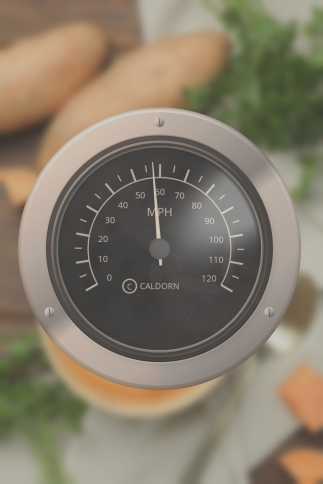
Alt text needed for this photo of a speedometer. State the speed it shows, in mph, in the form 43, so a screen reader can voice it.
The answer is 57.5
